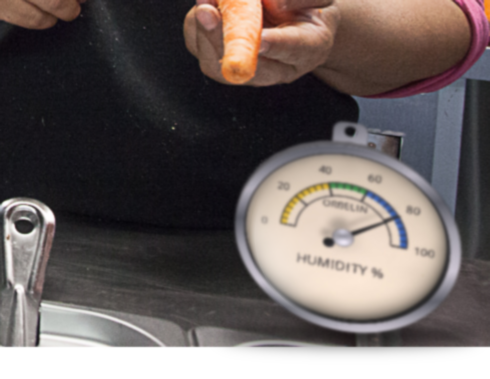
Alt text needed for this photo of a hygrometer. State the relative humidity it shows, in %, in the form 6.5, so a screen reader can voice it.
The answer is 80
